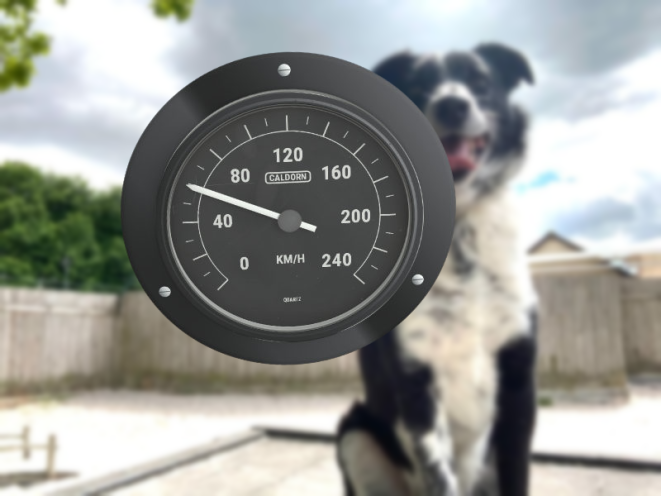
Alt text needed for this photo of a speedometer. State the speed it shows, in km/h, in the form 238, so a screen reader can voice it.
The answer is 60
